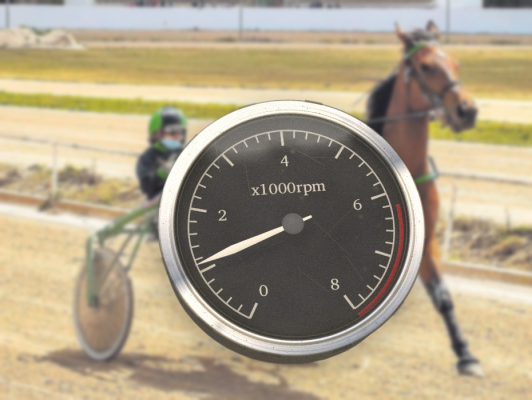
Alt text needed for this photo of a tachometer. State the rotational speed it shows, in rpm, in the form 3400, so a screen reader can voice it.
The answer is 1100
